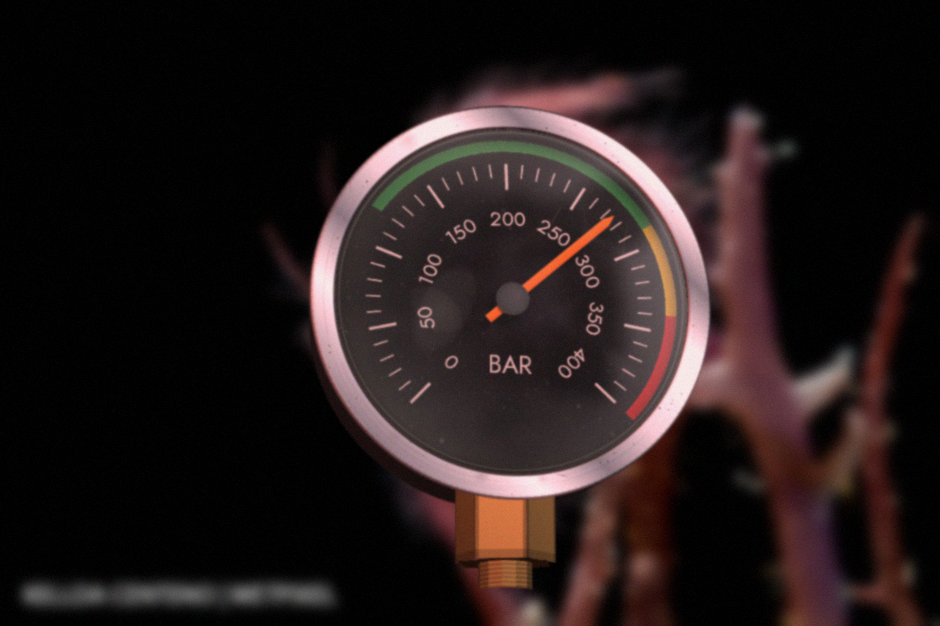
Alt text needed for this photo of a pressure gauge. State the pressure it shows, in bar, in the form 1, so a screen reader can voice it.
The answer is 275
